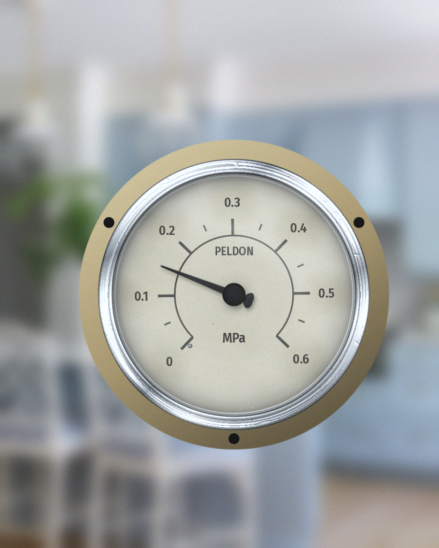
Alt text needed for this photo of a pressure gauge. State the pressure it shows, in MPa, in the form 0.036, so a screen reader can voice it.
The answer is 0.15
